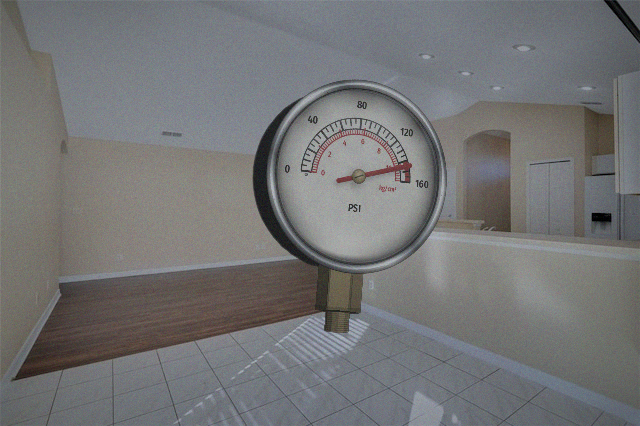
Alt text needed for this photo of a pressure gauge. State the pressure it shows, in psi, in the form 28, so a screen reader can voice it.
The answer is 145
